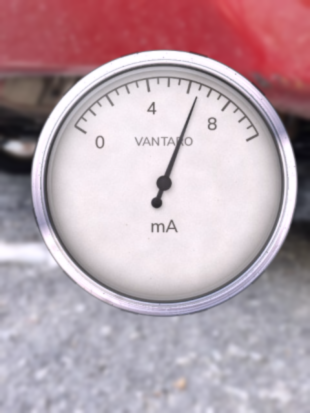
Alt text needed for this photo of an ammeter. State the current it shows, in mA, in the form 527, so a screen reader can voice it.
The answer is 6.5
